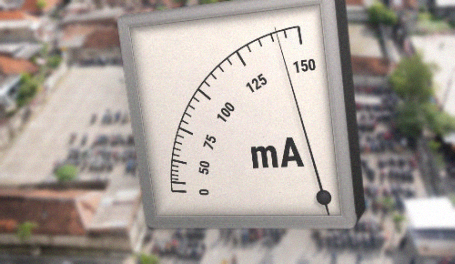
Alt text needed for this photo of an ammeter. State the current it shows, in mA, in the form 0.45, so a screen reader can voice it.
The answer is 142.5
